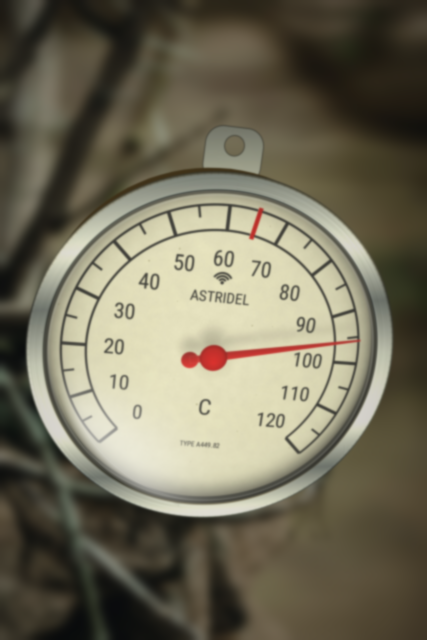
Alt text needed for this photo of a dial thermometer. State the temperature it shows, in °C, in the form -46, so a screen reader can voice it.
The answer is 95
